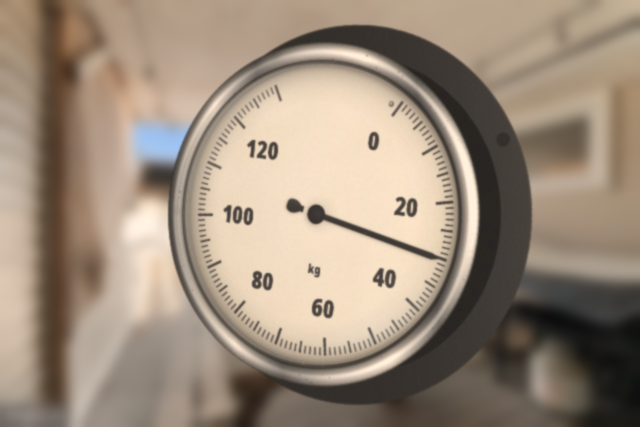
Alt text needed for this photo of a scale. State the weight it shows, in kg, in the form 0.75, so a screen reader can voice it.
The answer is 30
